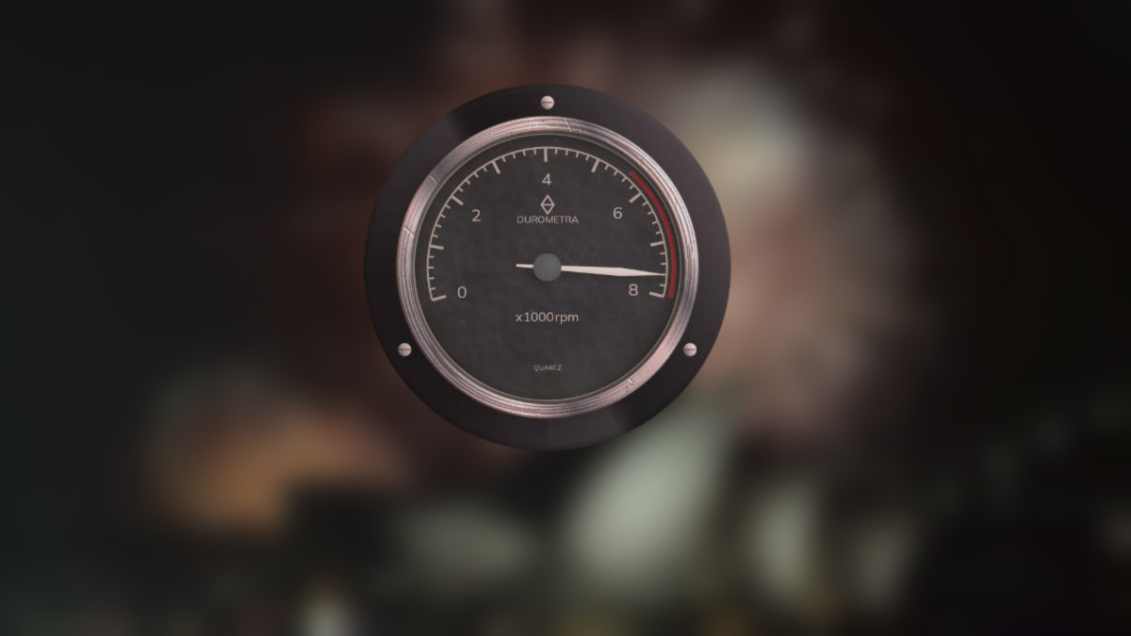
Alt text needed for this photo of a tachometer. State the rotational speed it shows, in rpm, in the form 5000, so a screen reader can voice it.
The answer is 7600
